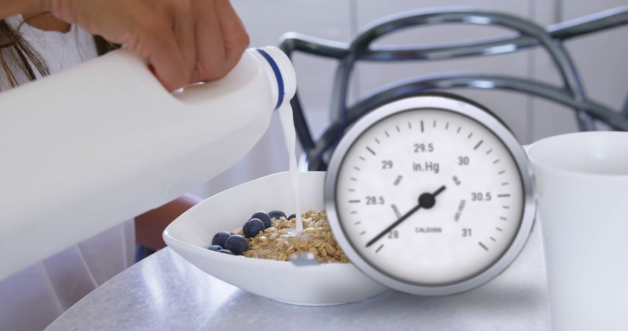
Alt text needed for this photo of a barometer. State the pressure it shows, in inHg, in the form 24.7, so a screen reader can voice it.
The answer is 28.1
